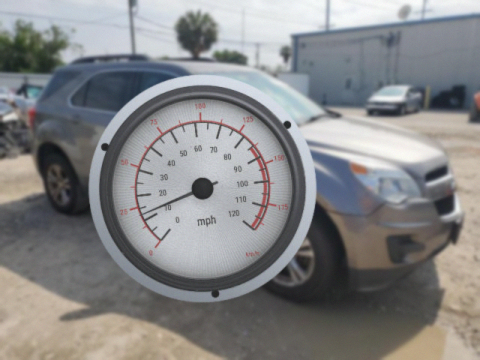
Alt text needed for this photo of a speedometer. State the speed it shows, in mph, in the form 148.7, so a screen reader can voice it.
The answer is 12.5
